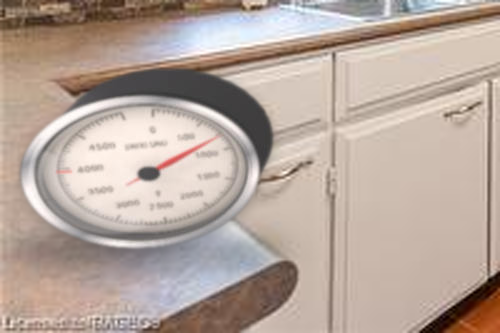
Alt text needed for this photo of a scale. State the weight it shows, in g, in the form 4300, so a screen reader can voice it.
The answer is 750
